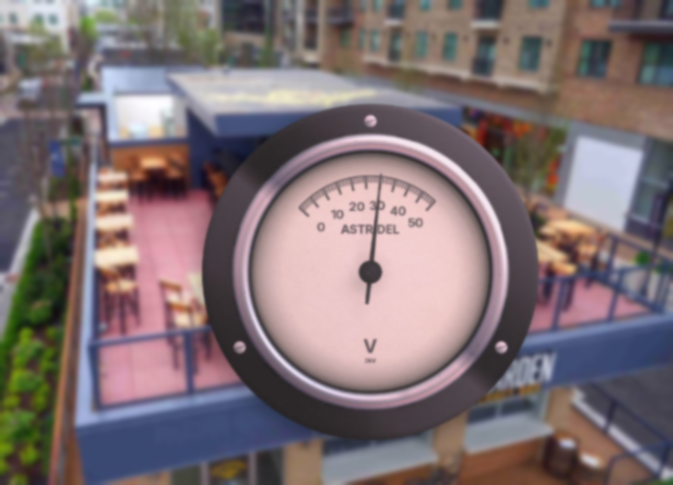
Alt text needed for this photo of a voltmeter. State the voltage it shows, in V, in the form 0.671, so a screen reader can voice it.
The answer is 30
